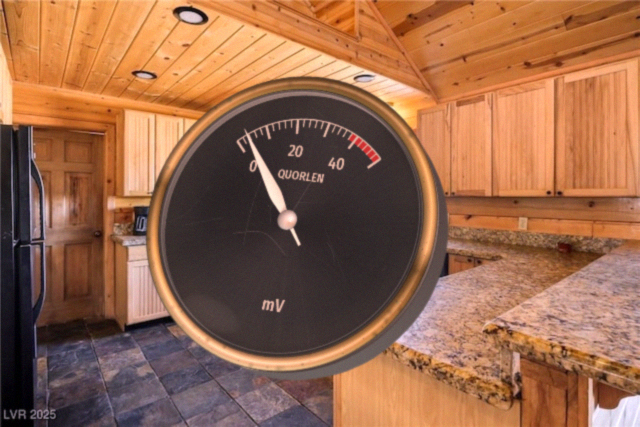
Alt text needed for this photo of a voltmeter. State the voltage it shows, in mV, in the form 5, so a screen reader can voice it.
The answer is 4
